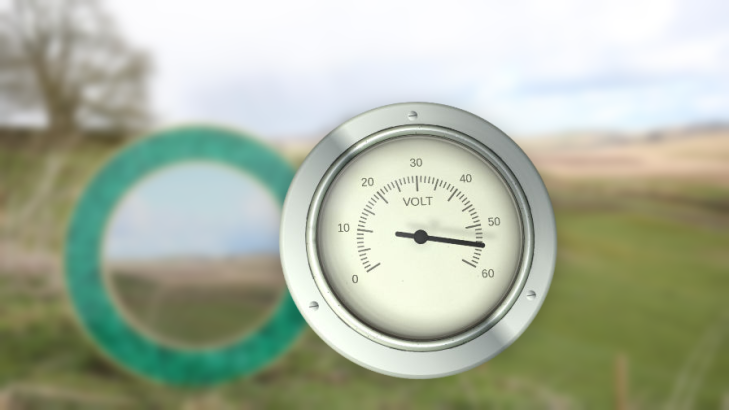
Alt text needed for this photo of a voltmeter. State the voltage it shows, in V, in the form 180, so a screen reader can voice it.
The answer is 55
